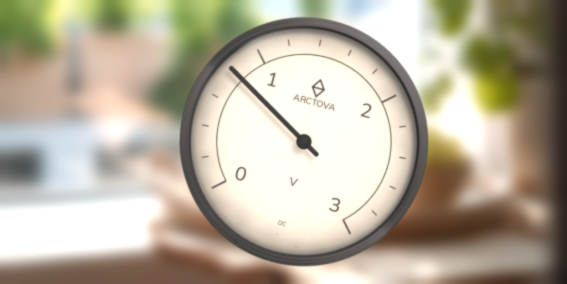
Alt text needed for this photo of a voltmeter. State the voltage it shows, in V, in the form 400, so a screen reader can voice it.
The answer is 0.8
